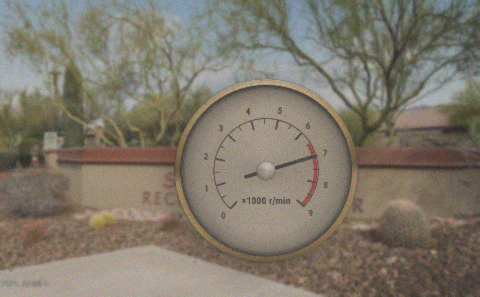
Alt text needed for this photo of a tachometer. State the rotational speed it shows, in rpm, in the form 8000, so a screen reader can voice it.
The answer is 7000
